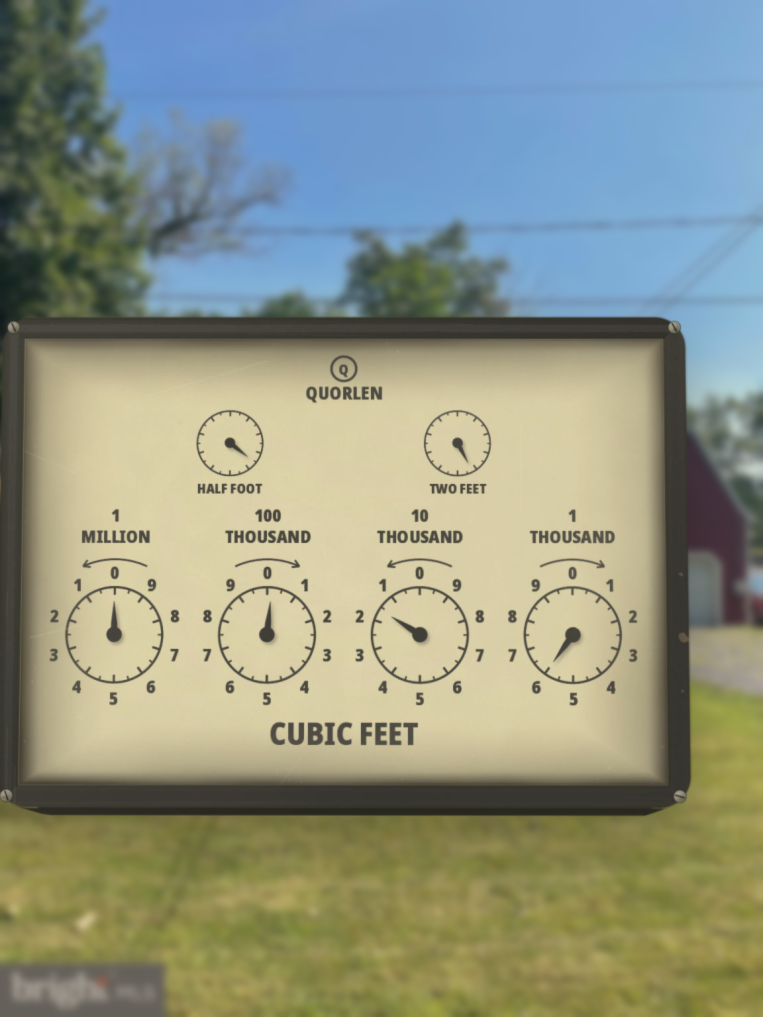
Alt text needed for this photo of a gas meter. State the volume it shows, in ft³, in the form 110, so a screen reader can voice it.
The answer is 1600
